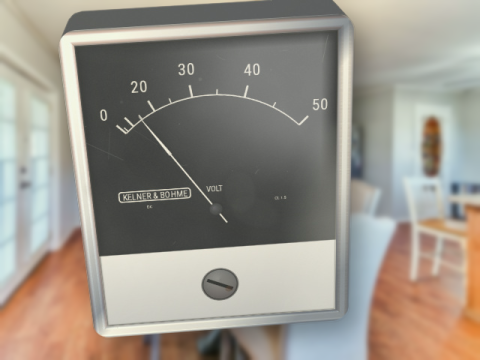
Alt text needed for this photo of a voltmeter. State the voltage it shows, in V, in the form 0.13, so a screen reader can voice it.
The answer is 15
